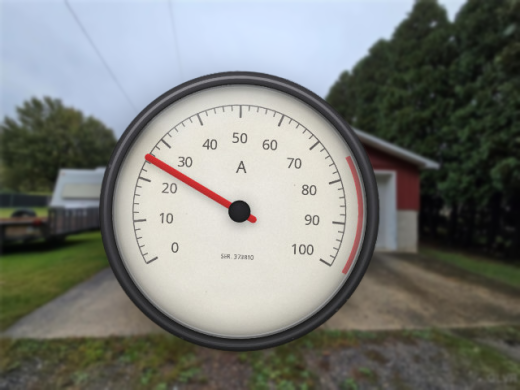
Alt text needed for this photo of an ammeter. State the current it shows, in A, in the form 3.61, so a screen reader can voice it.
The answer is 25
